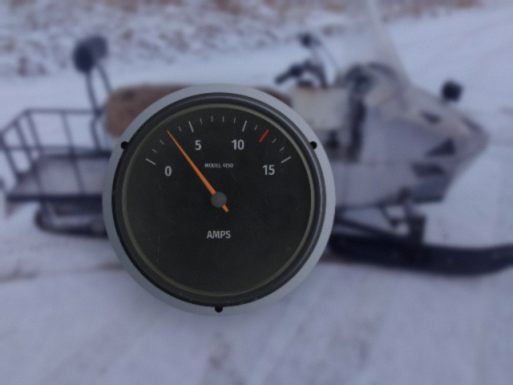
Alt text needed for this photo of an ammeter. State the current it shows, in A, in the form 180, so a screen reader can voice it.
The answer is 3
